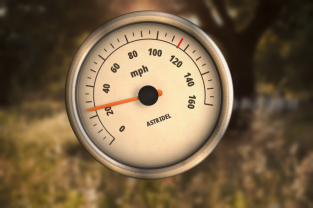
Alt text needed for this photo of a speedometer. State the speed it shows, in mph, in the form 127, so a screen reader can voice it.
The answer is 25
